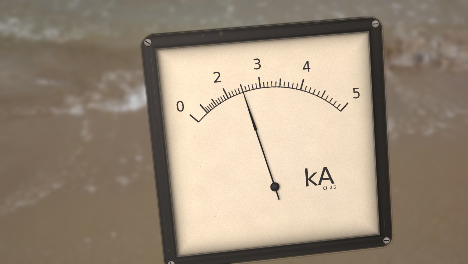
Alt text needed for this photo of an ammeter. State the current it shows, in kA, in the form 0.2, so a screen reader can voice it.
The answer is 2.5
